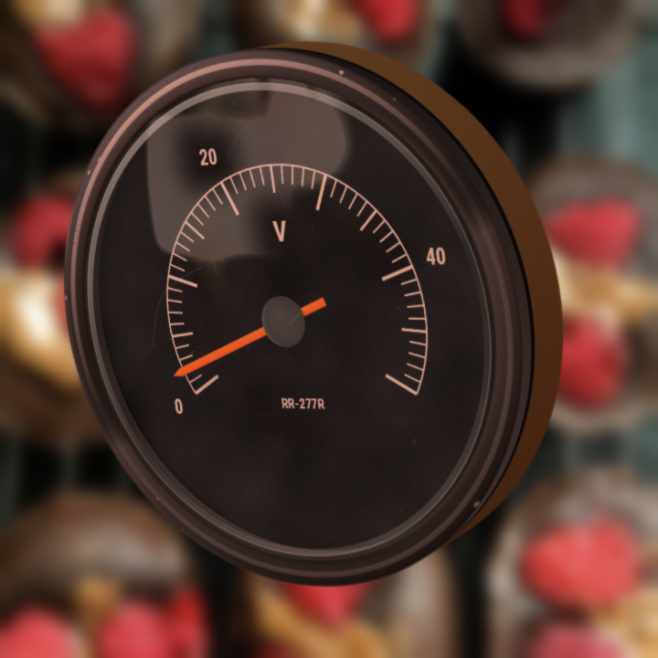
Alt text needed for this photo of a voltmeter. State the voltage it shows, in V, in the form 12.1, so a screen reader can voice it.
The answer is 2
